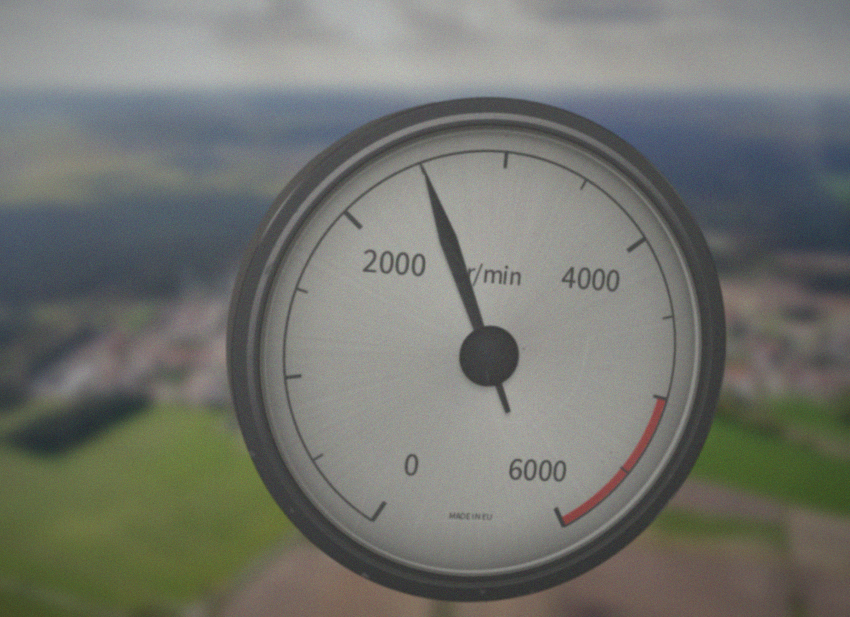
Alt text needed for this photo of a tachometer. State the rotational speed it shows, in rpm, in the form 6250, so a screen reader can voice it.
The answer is 2500
